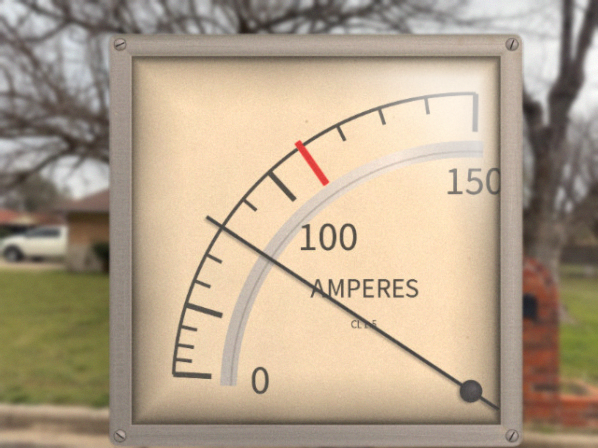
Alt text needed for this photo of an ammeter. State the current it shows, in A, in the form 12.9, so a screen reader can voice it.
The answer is 80
